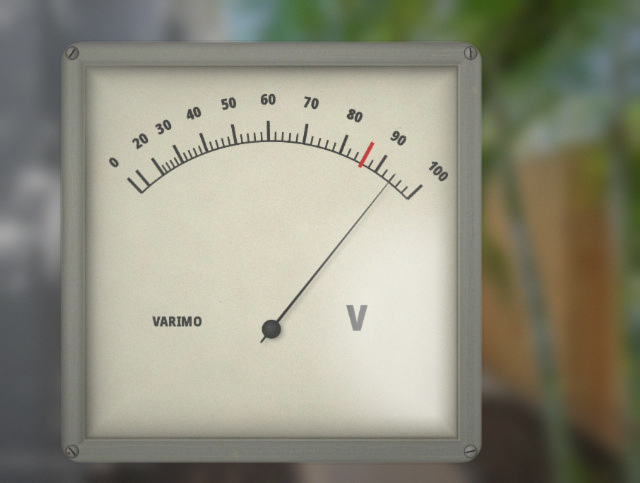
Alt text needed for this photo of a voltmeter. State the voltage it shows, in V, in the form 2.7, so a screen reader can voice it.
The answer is 94
